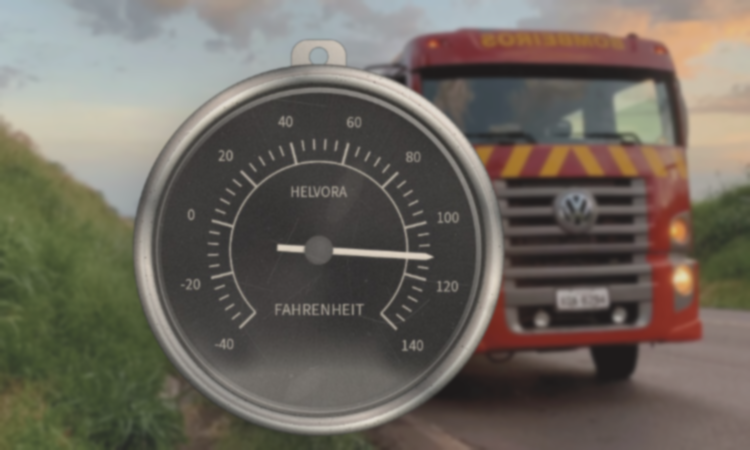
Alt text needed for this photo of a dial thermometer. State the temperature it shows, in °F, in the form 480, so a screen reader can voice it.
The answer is 112
